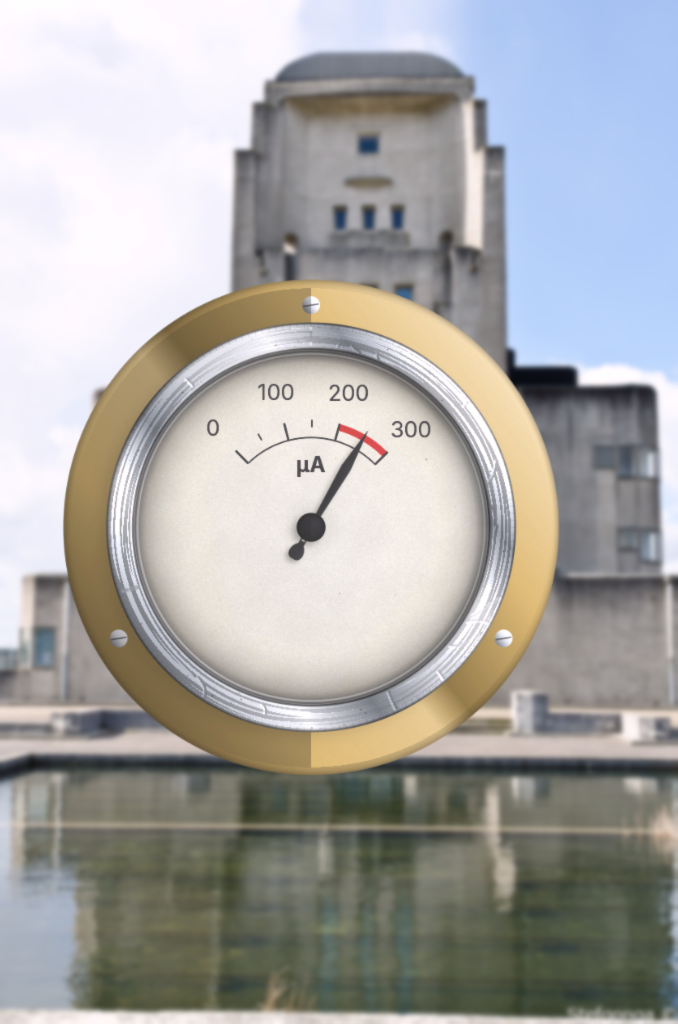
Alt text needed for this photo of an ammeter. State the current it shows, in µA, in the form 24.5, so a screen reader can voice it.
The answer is 250
